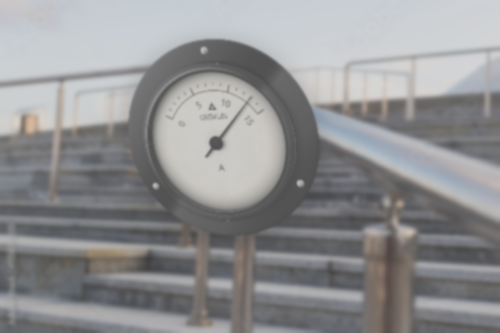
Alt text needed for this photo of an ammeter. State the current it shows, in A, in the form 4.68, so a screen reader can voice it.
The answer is 13
